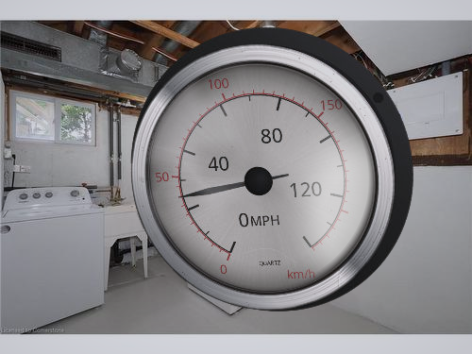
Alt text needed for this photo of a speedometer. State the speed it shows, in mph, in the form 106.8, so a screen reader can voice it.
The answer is 25
